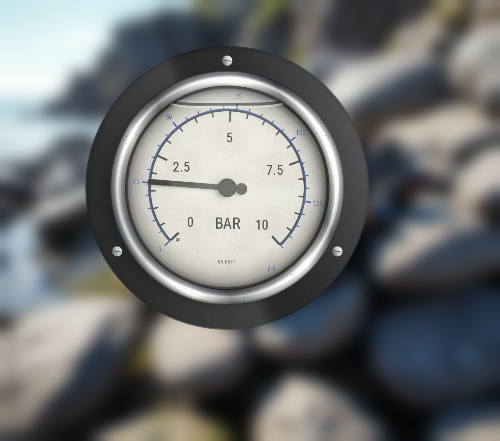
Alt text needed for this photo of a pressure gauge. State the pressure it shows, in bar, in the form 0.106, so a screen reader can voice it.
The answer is 1.75
